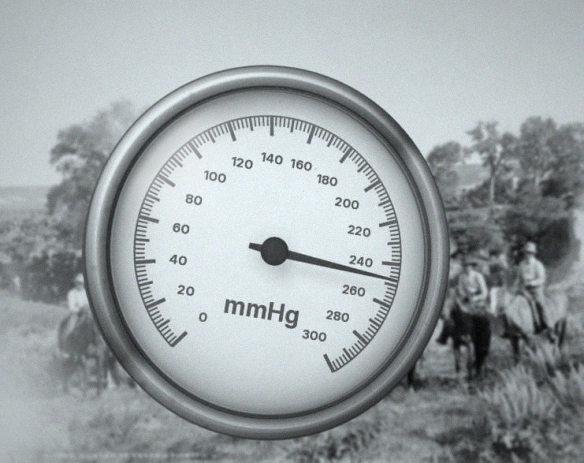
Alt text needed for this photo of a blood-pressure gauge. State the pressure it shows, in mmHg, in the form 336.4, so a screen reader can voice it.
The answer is 248
